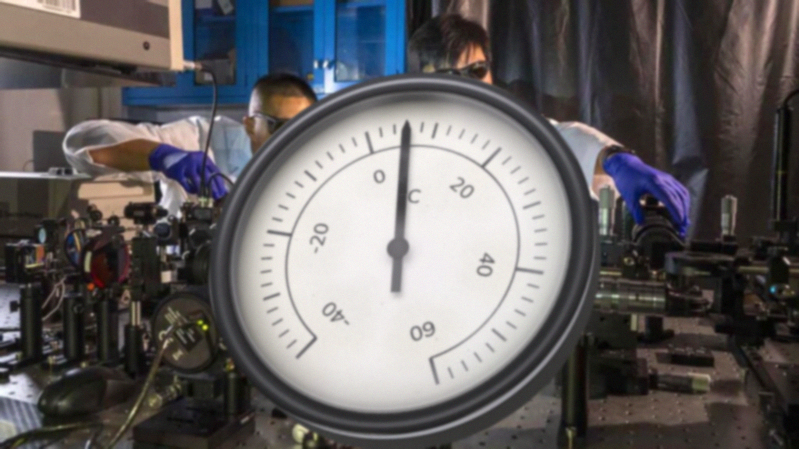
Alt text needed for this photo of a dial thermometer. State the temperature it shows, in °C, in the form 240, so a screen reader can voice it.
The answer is 6
